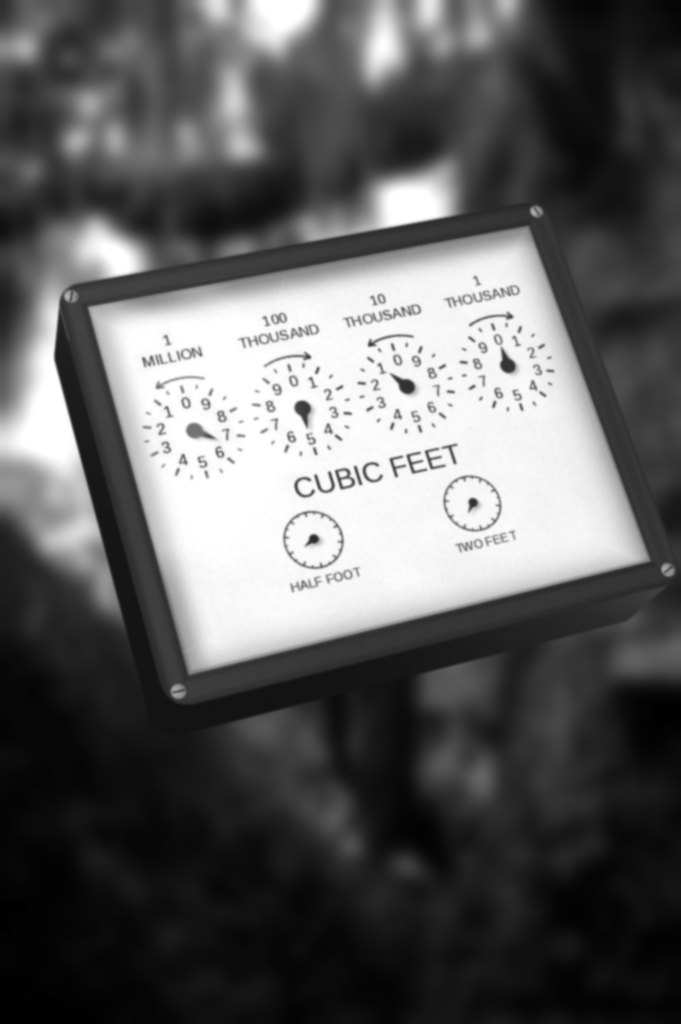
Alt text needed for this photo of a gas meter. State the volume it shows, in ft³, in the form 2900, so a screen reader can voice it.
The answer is 651000
